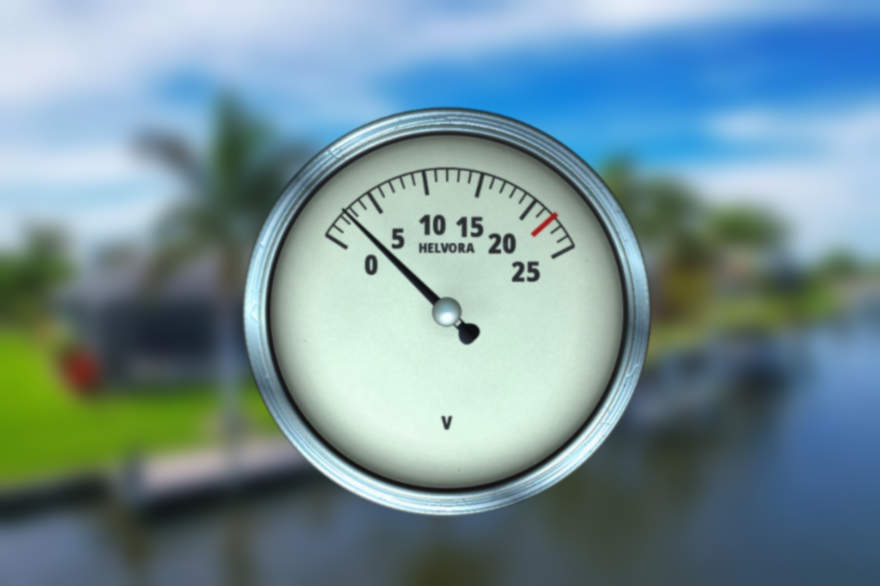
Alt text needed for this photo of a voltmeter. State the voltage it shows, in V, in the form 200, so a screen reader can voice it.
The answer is 2.5
